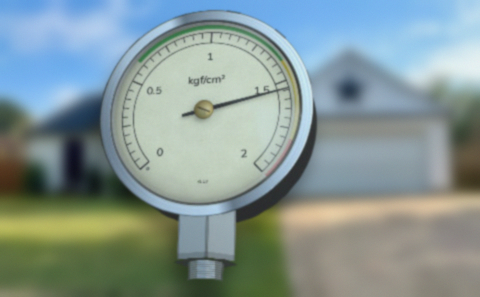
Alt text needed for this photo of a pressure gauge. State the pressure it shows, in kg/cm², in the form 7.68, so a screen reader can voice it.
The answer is 1.55
